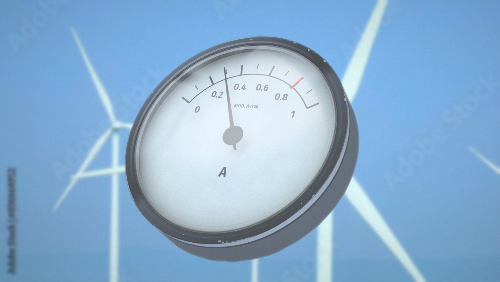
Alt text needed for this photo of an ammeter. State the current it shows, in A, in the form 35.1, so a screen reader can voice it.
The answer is 0.3
